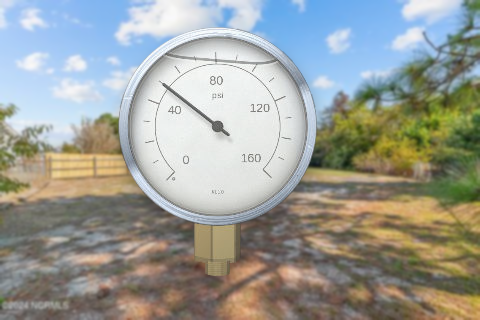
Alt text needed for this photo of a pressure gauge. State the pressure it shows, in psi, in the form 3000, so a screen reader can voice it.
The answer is 50
